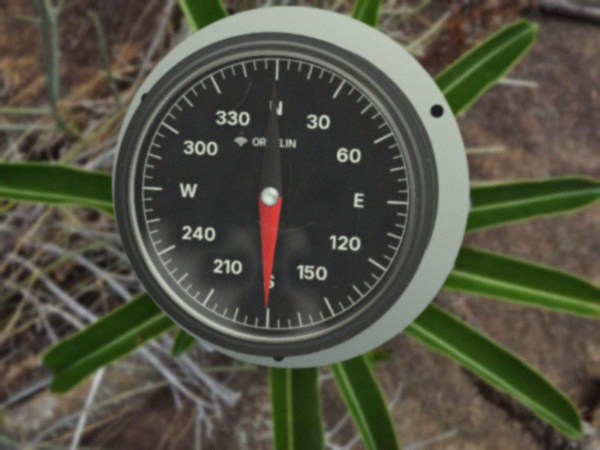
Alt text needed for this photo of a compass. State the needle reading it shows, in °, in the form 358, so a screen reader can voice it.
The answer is 180
